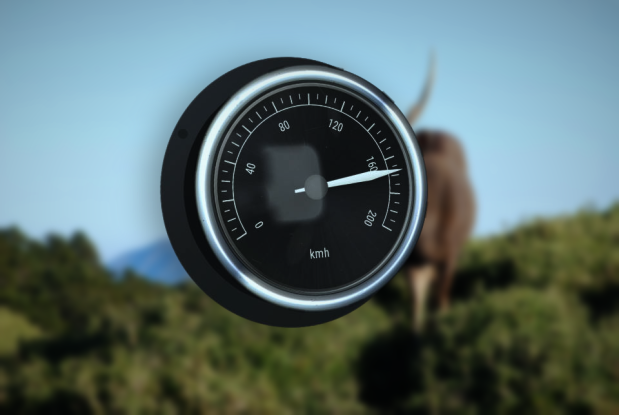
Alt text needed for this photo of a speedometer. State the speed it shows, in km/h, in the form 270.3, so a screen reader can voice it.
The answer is 167.5
